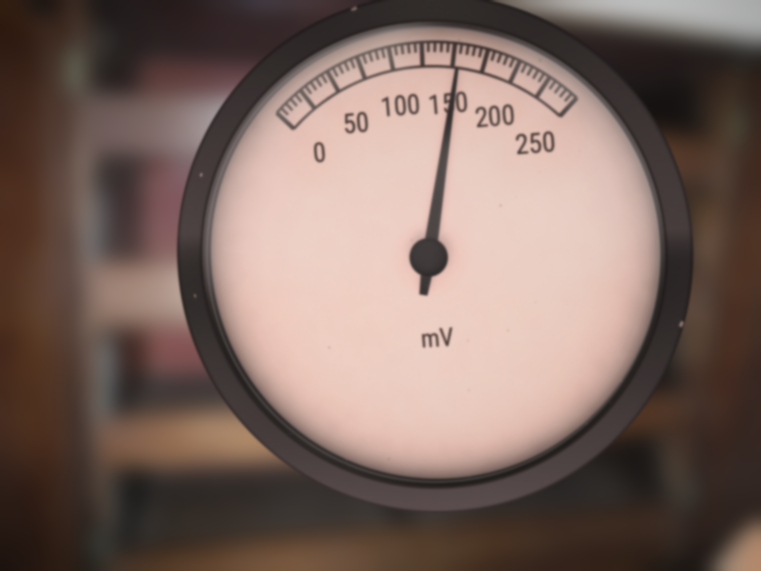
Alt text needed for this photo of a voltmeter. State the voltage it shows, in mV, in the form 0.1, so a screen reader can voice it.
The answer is 155
